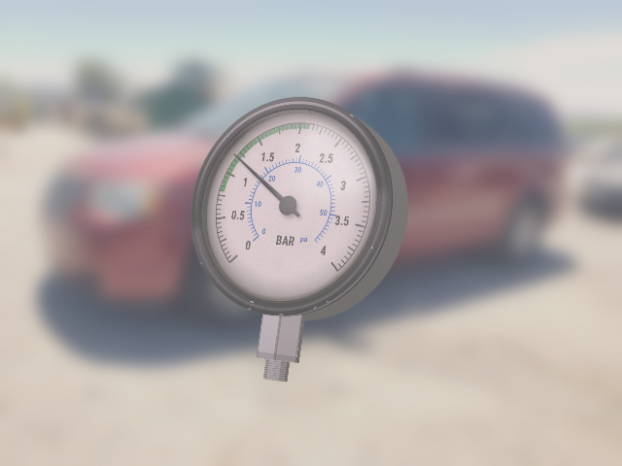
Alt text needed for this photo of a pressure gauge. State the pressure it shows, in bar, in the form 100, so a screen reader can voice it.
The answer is 1.2
